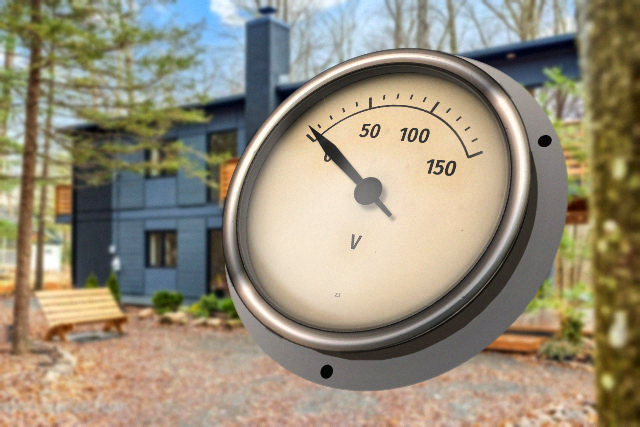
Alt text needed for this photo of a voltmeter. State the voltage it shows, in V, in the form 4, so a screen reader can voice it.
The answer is 5
